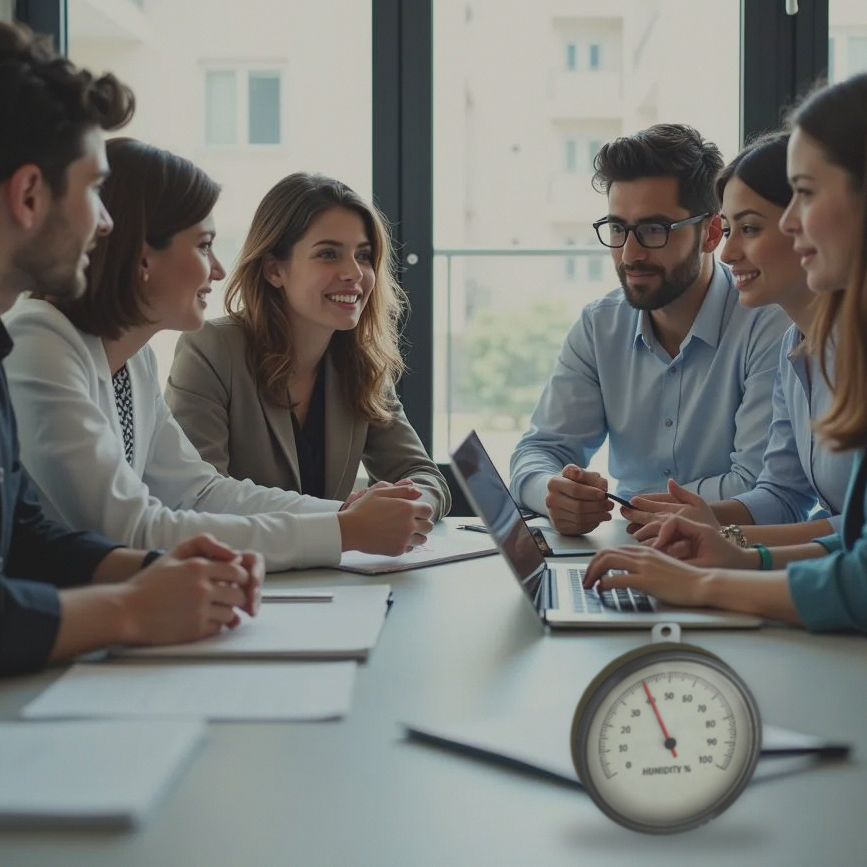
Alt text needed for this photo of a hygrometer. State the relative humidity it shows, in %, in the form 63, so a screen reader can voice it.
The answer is 40
